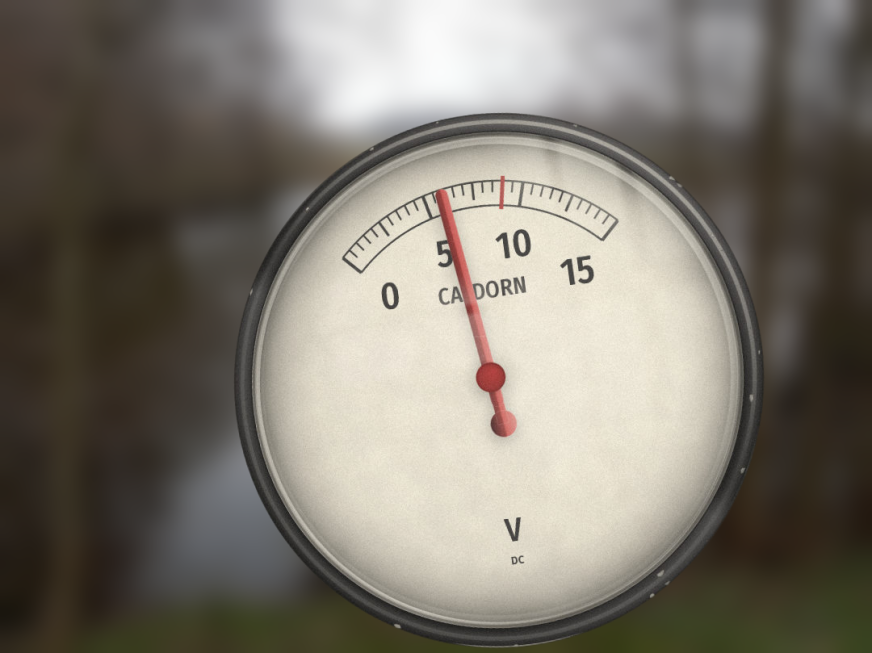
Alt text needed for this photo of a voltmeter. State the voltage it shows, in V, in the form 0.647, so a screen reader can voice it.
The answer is 6
